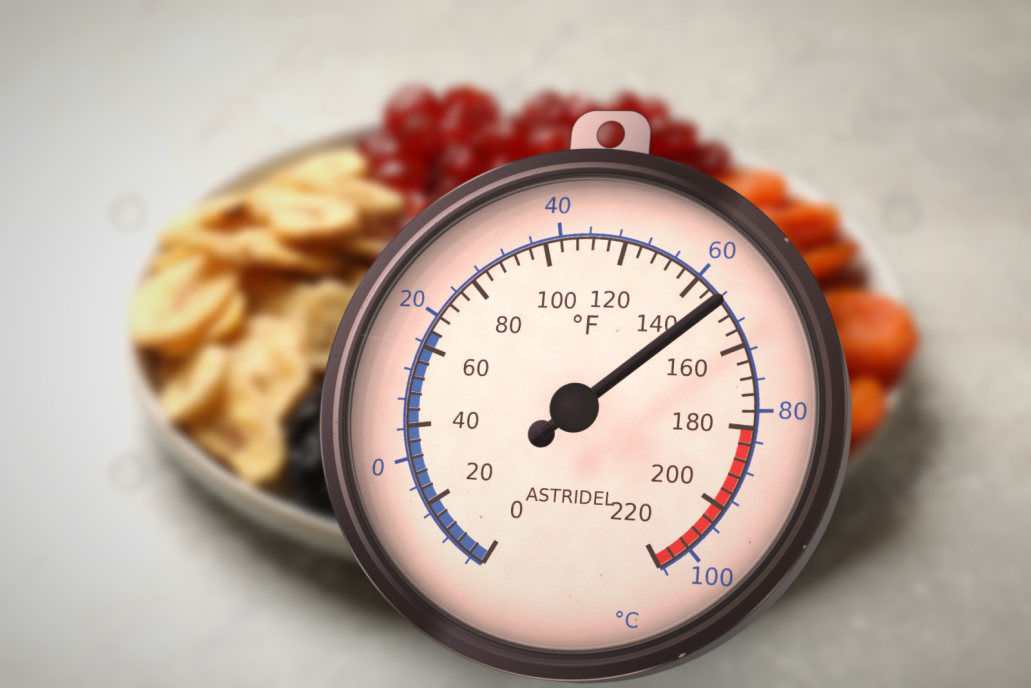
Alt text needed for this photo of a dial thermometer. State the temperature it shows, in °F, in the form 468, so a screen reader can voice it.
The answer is 148
